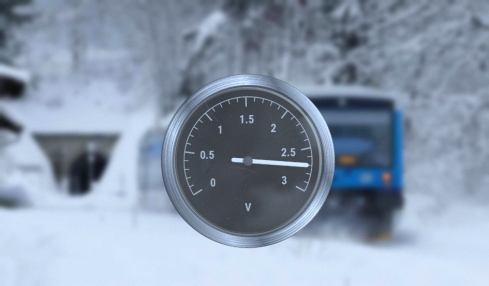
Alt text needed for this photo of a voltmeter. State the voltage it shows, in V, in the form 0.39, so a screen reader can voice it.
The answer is 2.7
